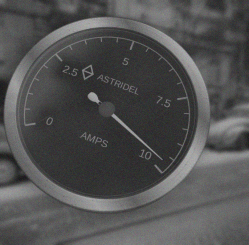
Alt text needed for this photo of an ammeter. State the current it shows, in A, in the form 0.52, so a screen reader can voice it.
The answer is 9.75
